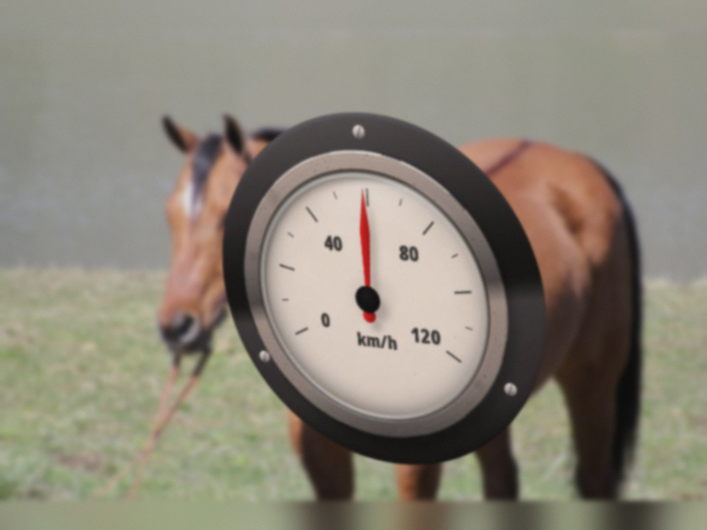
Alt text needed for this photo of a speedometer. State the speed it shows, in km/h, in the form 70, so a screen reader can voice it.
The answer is 60
